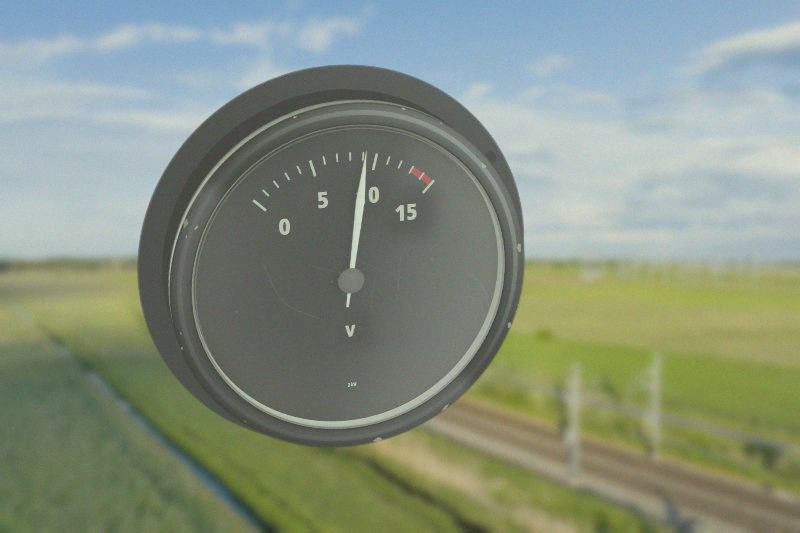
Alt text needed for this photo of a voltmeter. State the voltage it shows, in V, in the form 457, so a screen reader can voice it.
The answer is 9
